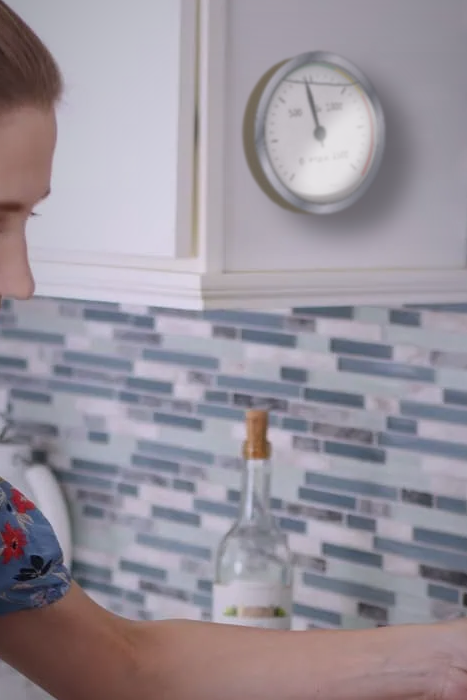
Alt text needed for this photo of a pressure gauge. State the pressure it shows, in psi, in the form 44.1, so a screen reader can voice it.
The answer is 700
